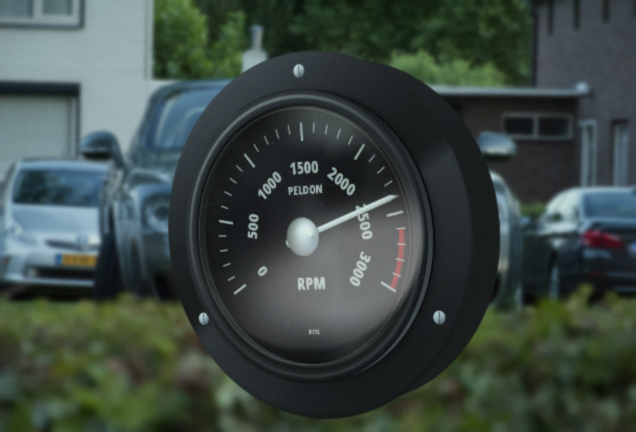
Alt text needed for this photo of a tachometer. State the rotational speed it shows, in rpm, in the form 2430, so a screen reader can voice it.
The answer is 2400
